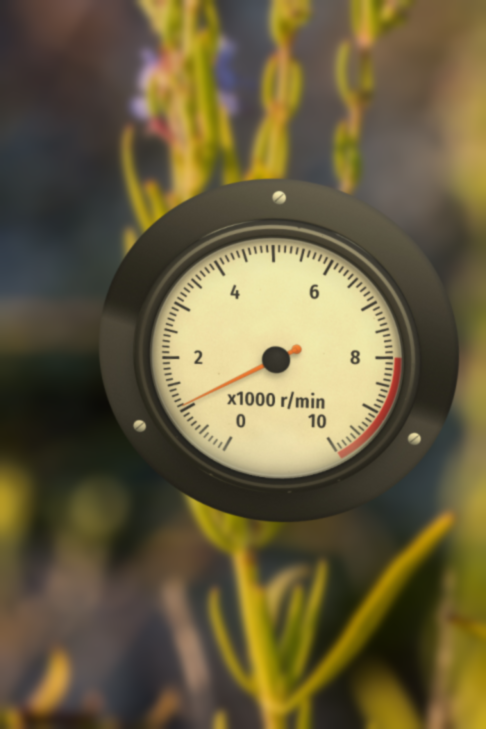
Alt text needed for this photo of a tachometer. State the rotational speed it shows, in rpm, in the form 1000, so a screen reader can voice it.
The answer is 1100
